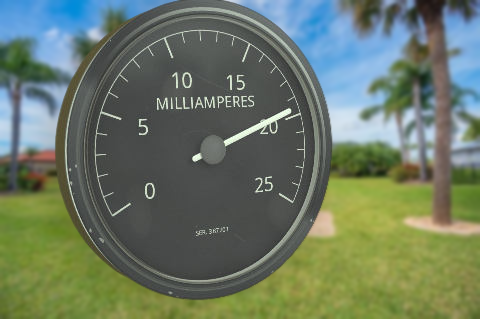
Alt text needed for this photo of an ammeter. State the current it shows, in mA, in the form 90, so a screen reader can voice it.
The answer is 19.5
